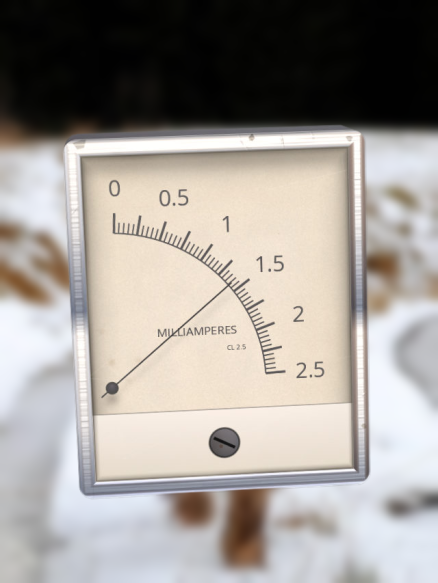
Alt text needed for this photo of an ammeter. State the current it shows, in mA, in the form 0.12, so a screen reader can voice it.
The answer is 1.4
